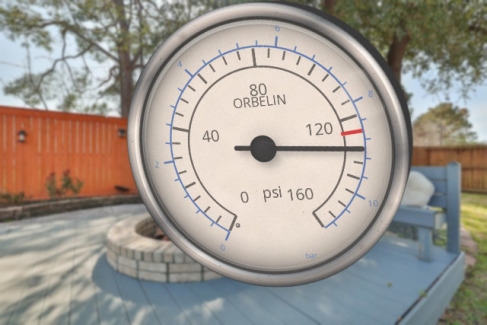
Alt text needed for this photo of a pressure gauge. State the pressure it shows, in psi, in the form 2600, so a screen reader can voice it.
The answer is 130
